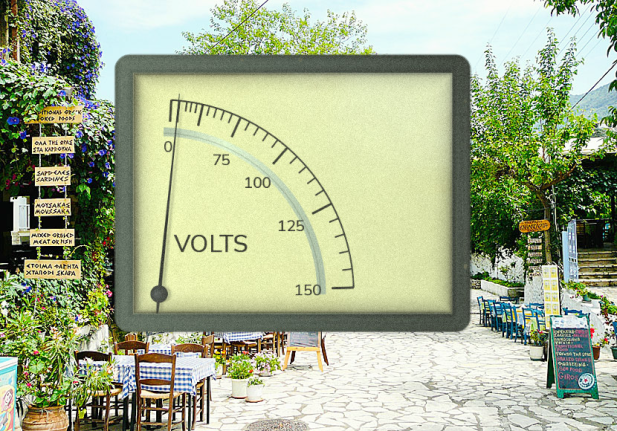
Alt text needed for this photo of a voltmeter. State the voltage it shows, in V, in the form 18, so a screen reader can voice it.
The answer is 25
